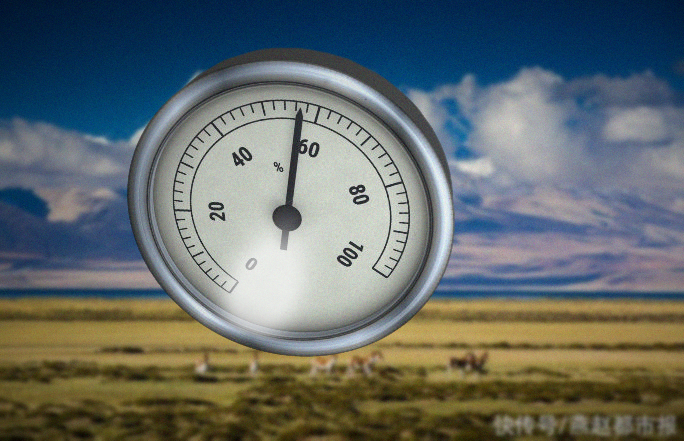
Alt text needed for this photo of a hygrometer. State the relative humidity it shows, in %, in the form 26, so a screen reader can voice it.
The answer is 57
